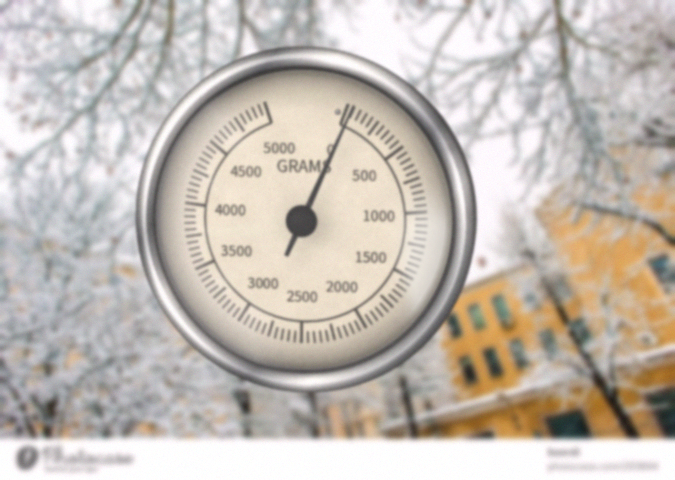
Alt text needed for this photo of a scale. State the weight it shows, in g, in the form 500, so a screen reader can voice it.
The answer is 50
